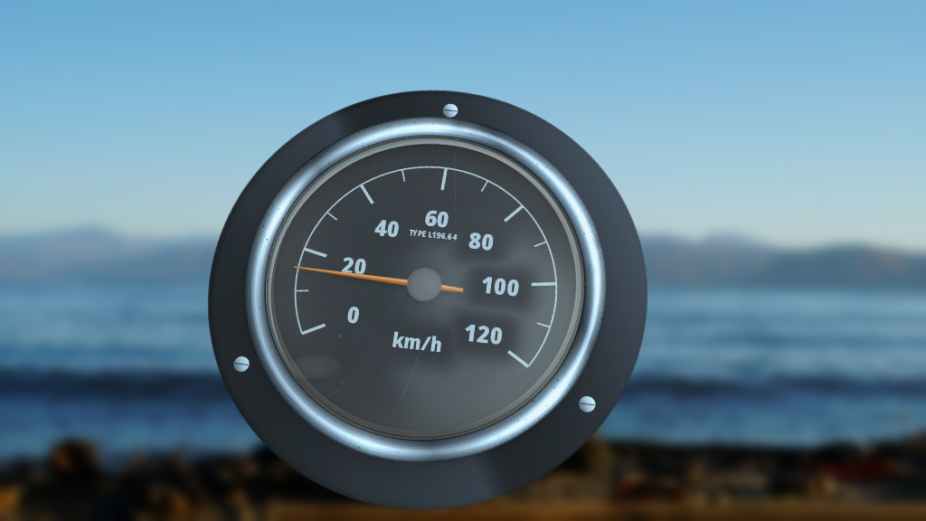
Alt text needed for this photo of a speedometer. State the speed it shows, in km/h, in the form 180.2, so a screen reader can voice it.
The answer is 15
